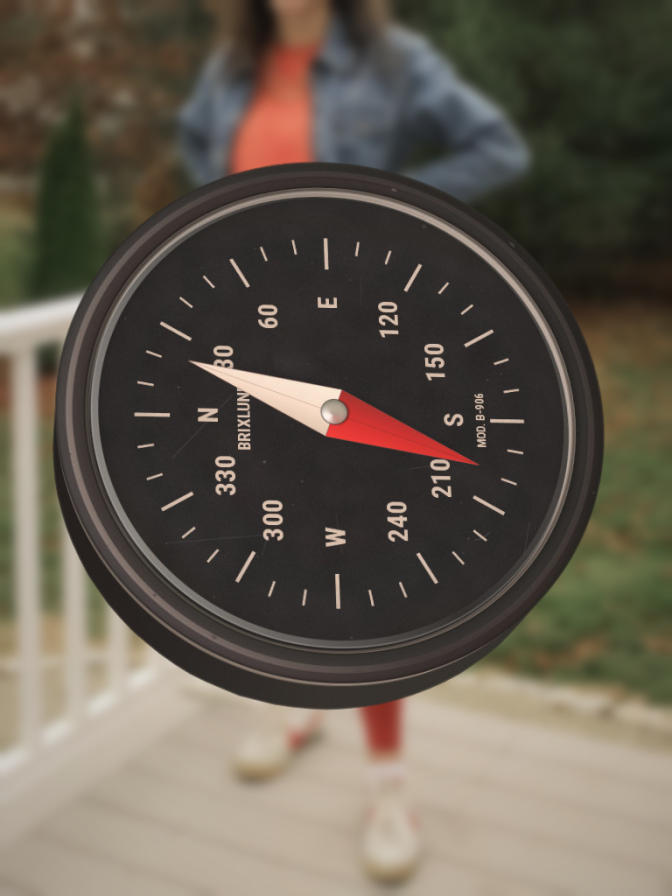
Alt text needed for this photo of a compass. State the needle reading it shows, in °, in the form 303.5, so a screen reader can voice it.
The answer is 200
